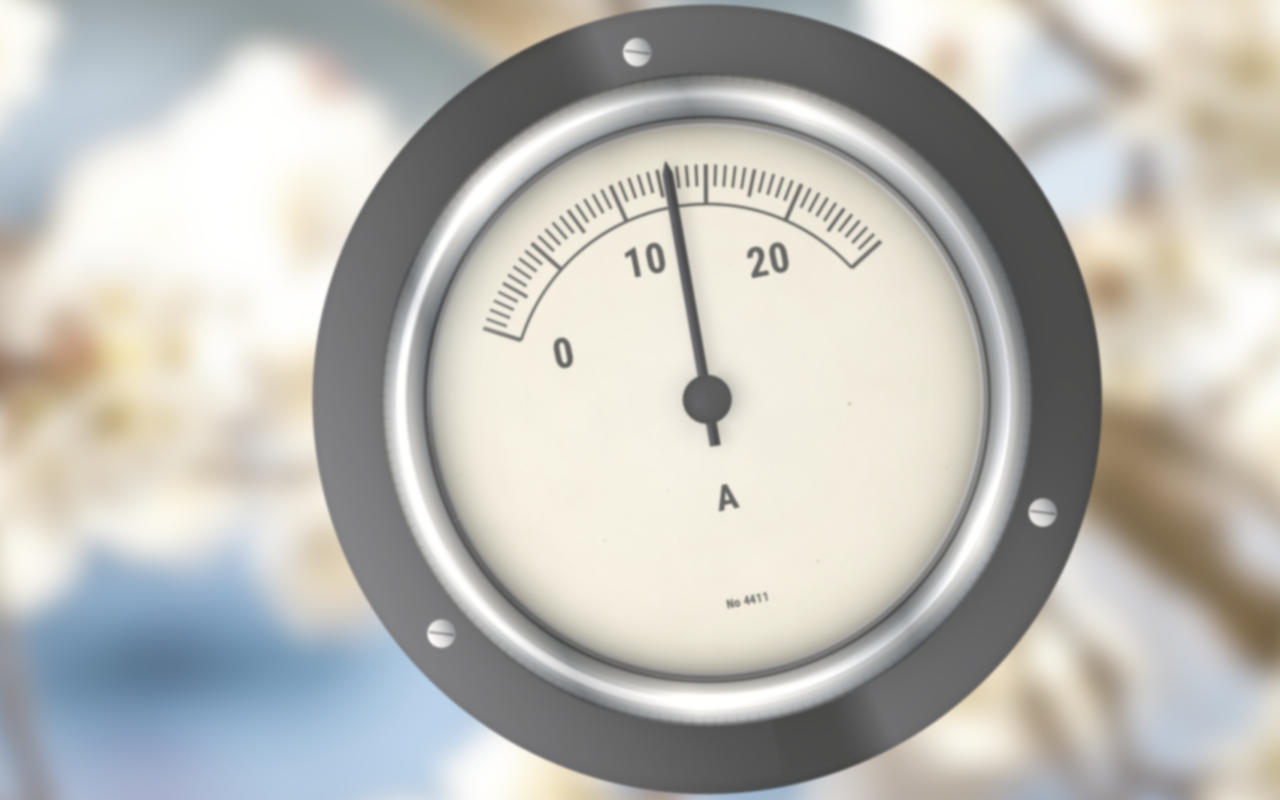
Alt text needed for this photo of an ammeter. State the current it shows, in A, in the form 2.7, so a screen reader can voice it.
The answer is 13
